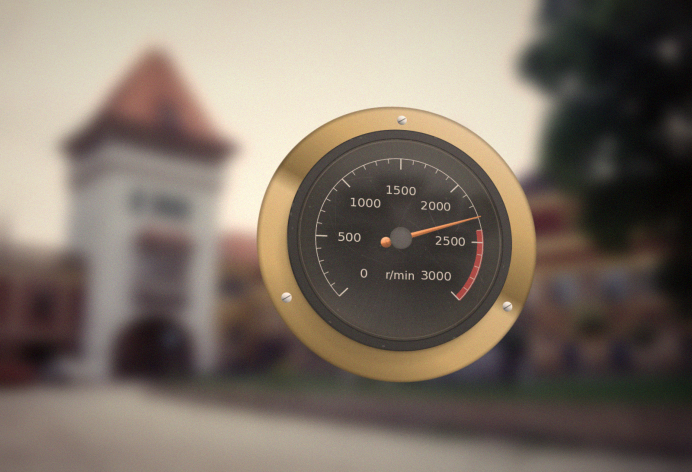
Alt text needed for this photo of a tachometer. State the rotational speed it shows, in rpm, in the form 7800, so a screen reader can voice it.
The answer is 2300
